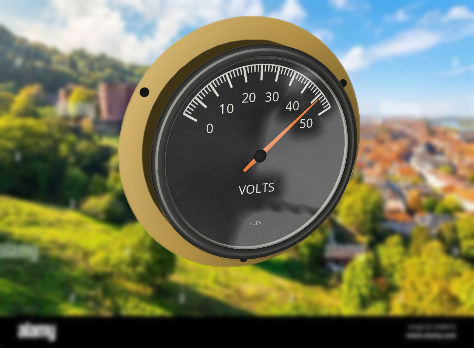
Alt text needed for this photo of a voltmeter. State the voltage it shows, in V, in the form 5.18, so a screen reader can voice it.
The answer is 45
